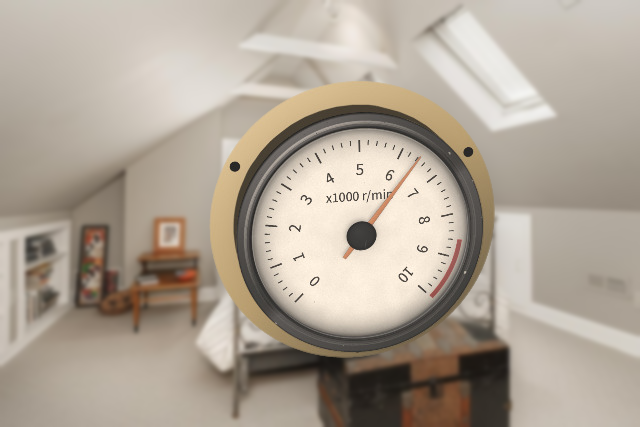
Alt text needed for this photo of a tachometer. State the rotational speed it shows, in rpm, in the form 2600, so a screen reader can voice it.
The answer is 6400
